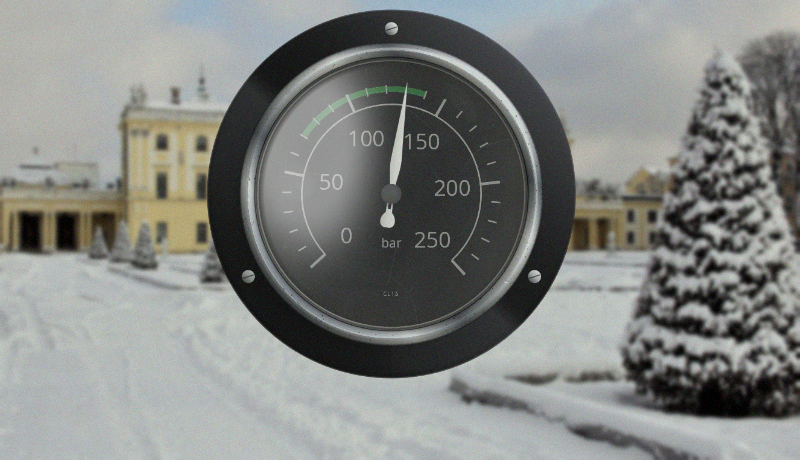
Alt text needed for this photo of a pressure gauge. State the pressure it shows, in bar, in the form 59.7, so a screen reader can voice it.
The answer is 130
